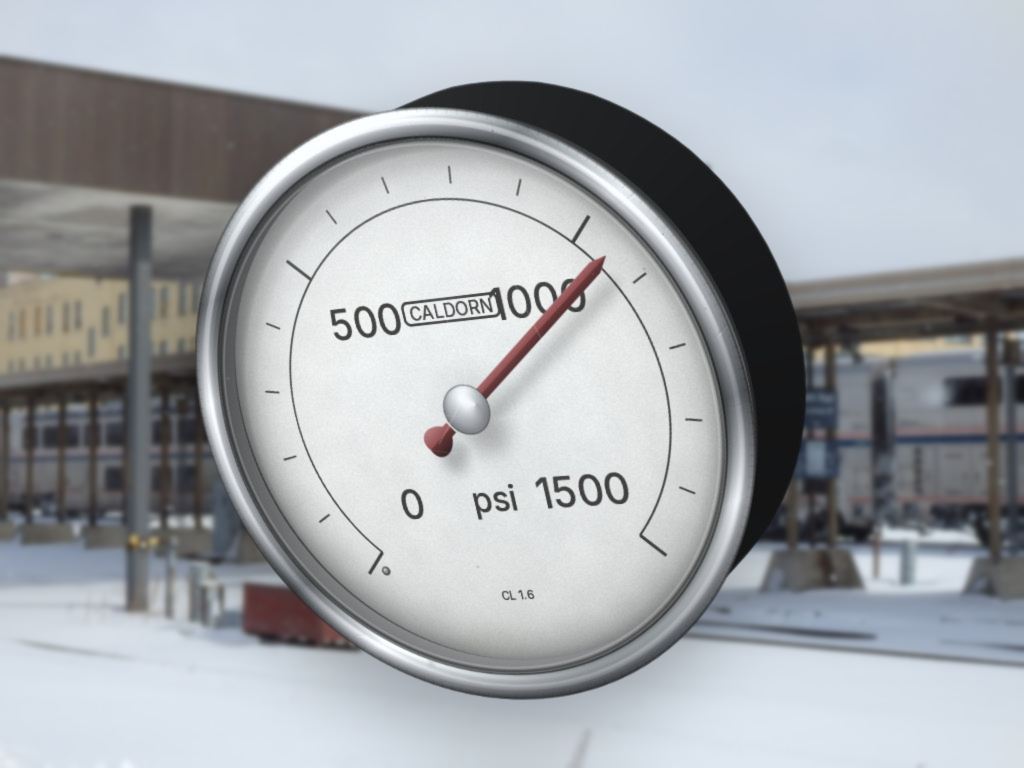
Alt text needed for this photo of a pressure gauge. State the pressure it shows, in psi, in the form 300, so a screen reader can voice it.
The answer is 1050
